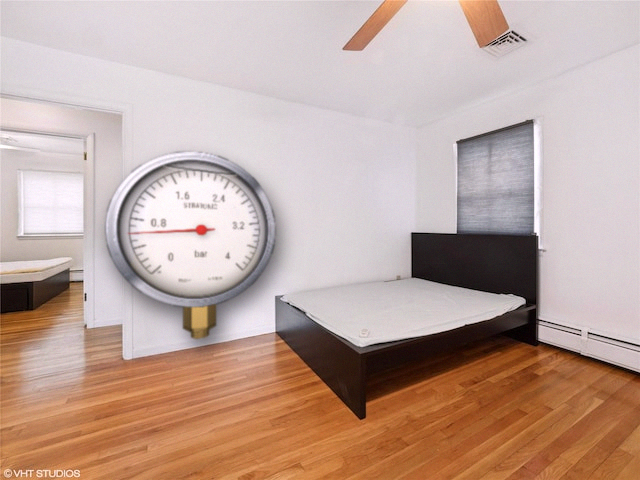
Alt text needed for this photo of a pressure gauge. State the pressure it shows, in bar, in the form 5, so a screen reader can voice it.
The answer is 0.6
